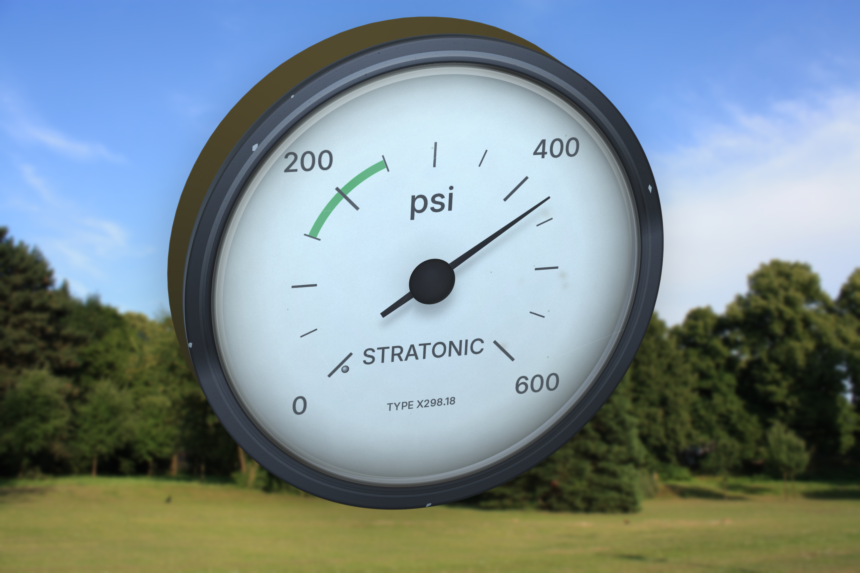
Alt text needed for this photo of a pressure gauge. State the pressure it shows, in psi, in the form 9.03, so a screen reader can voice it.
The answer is 425
